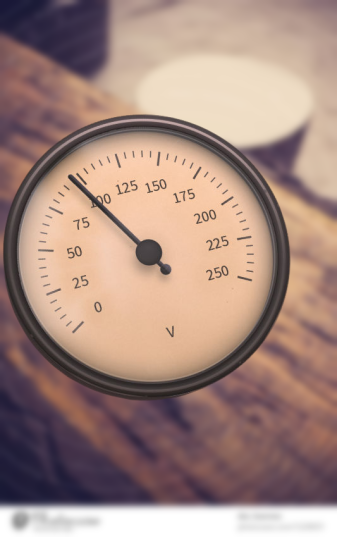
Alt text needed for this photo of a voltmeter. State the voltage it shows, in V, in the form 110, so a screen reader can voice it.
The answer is 95
